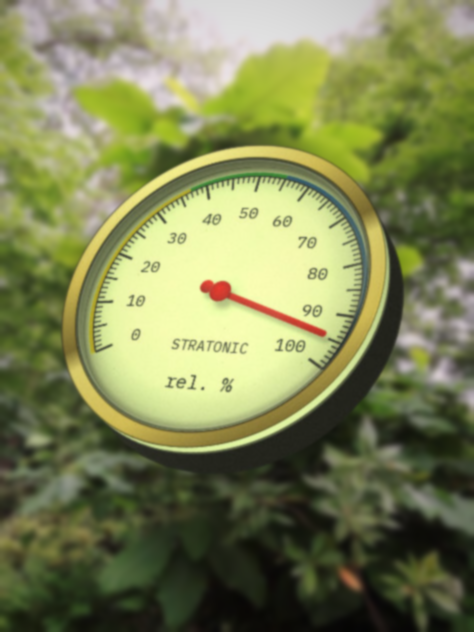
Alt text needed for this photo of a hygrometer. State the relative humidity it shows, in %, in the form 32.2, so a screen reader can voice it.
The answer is 95
